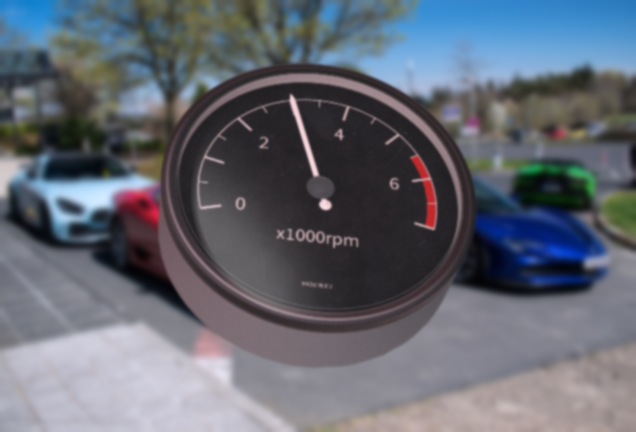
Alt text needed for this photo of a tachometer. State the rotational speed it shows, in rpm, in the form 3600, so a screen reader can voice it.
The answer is 3000
